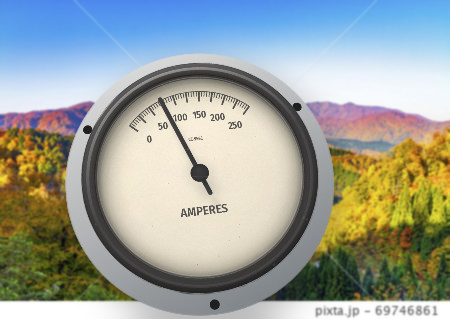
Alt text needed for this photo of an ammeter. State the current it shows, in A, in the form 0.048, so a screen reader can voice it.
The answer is 75
